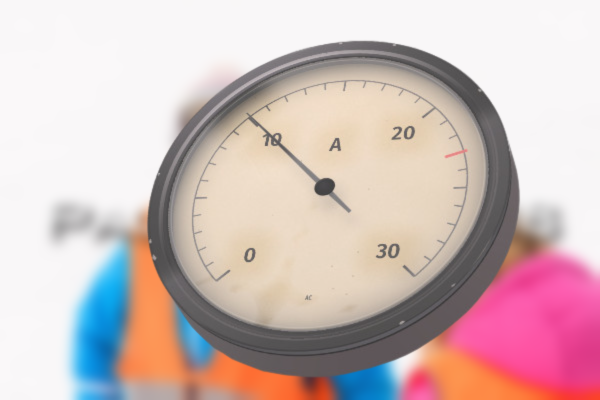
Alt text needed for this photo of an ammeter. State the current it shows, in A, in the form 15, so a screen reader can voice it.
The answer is 10
